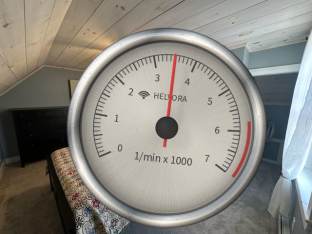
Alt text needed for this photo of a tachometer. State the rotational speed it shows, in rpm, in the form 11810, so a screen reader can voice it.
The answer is 3500
